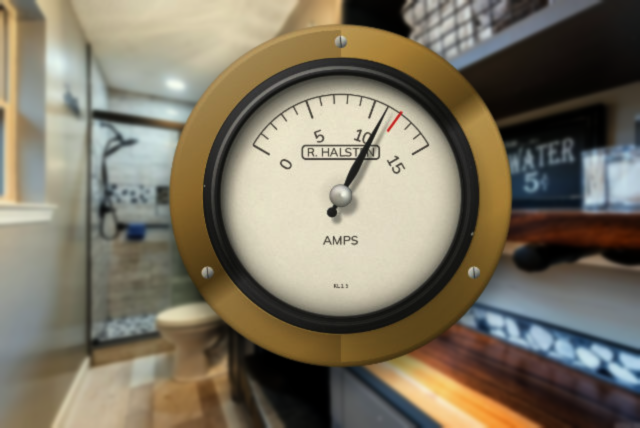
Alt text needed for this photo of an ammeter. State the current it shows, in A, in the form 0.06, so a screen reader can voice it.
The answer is 11
